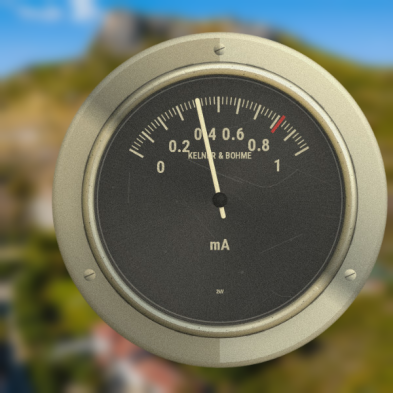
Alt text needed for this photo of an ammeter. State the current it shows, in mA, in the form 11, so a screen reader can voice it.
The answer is 0.4
